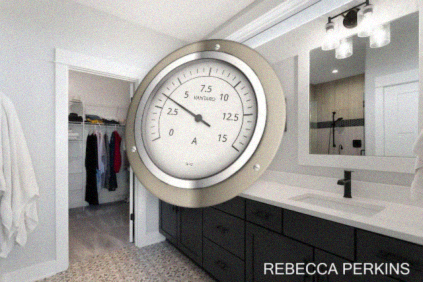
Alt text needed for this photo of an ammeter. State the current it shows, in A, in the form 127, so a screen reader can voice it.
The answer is 3.5
